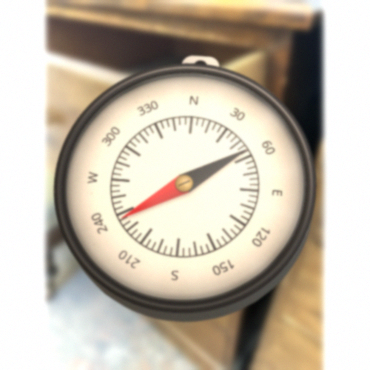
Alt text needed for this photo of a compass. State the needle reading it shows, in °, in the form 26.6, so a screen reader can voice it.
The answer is 235
